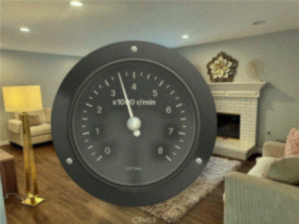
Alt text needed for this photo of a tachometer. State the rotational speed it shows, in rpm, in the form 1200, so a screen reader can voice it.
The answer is 3500
